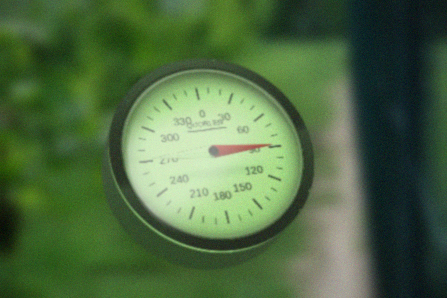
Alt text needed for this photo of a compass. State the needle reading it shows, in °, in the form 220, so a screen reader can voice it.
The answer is 90
